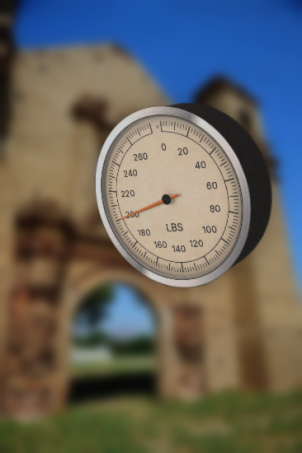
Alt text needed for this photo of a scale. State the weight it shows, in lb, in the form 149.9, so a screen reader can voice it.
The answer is 200
